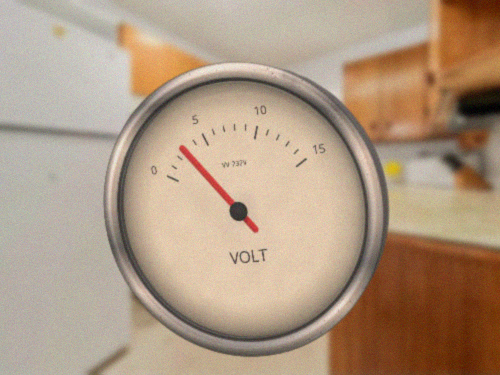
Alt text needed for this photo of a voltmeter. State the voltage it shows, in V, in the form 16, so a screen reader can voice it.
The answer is 3
